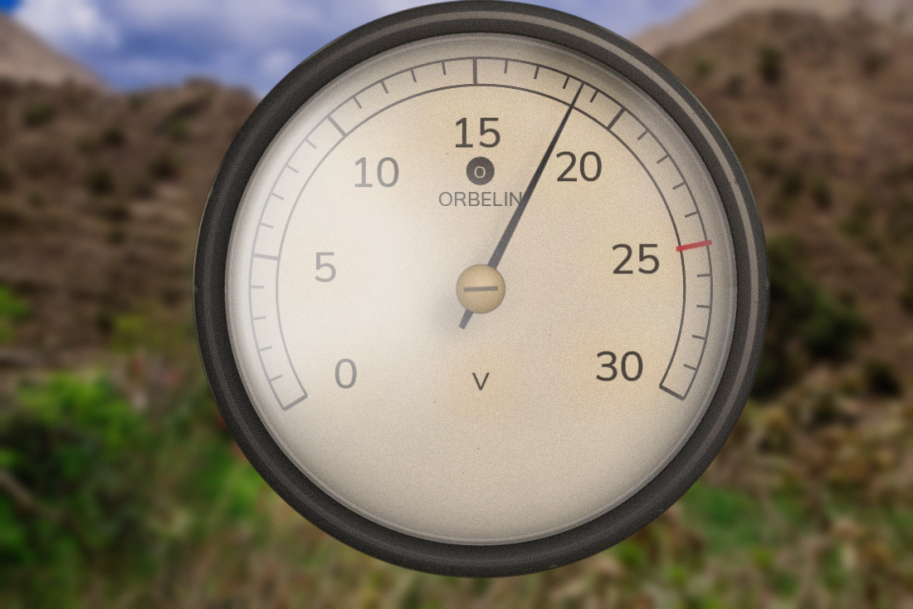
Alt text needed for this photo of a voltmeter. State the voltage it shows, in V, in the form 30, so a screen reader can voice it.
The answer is 18.5
